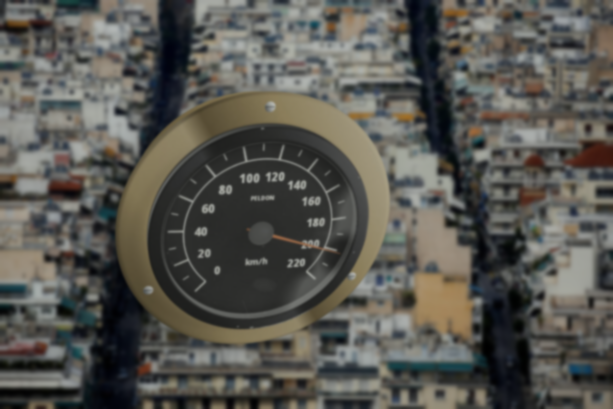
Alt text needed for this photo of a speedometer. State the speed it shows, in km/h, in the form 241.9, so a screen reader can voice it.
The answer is 200
